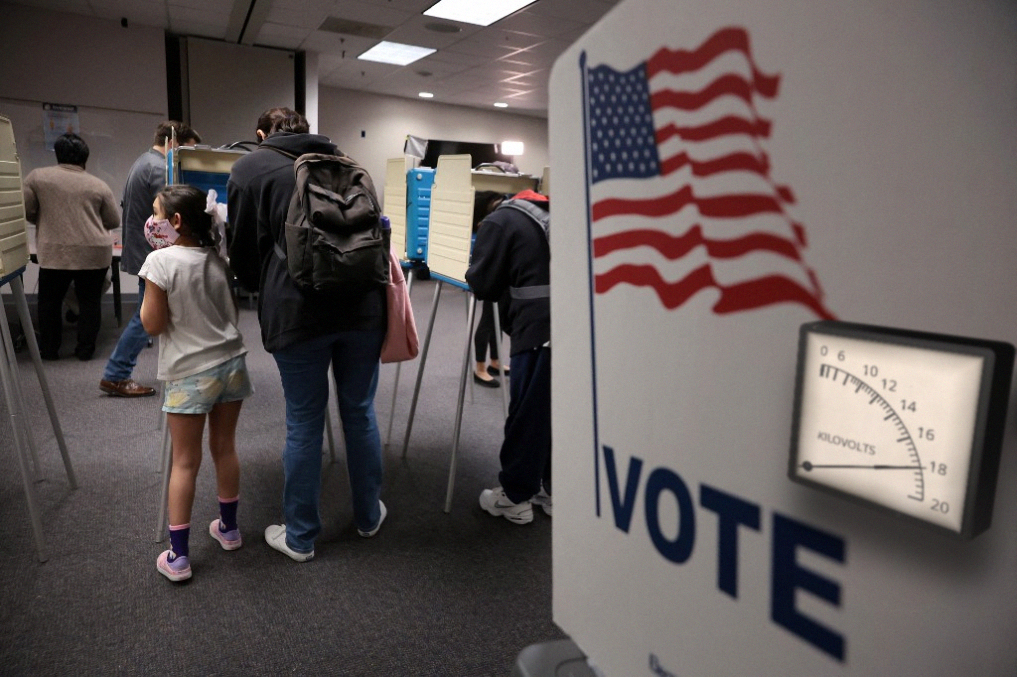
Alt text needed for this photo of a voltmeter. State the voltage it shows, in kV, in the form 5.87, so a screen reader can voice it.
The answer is 18
